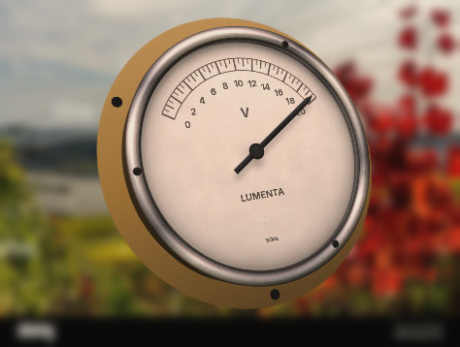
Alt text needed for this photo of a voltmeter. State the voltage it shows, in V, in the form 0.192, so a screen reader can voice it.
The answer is 19.5
